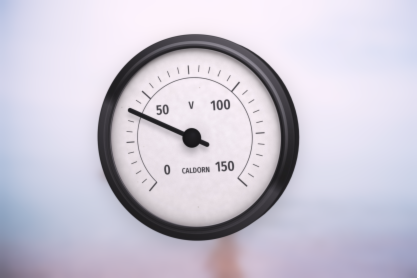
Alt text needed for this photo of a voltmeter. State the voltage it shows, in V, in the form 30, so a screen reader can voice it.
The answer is 40
